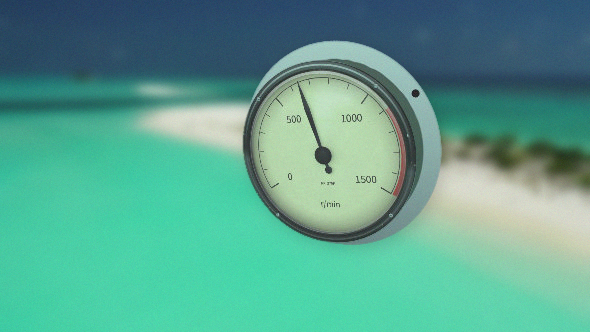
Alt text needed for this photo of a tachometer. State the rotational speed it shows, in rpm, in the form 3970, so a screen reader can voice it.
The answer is 650
